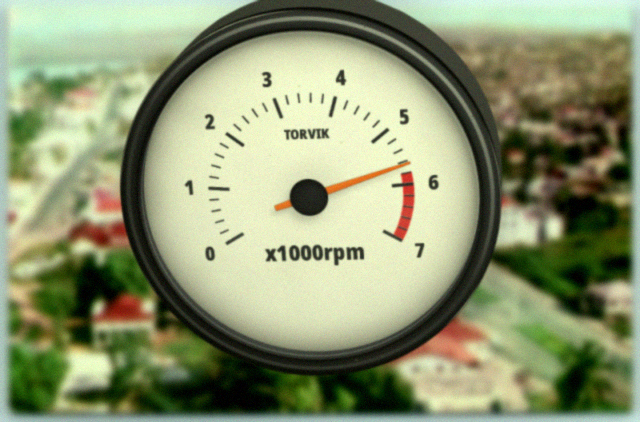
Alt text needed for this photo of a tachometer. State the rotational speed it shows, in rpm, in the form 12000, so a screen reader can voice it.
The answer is 5600
